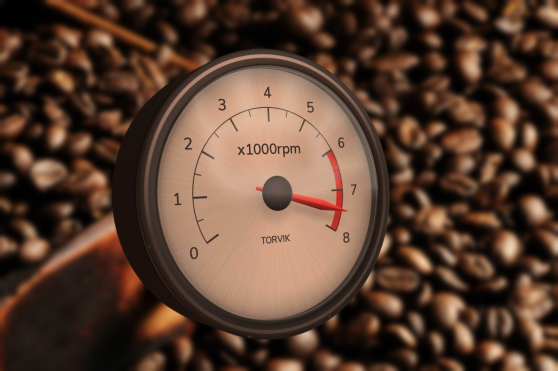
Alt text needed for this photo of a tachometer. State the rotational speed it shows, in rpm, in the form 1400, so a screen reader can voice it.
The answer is 7500
